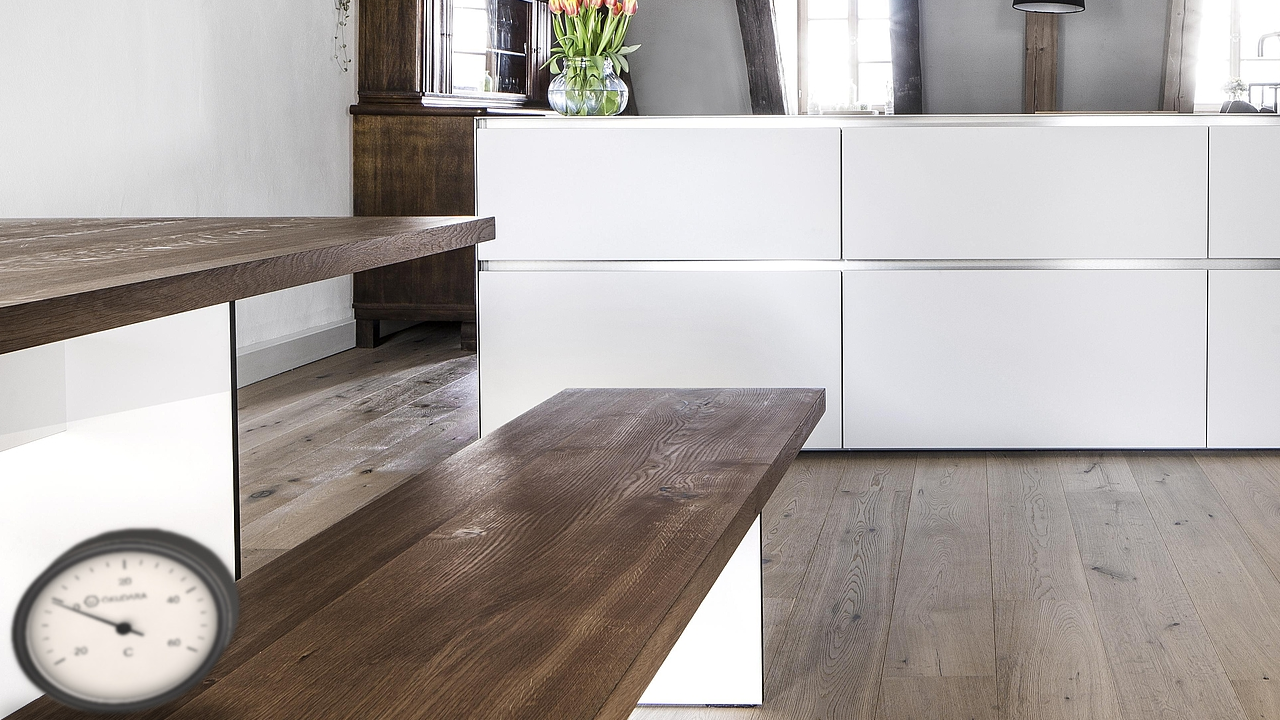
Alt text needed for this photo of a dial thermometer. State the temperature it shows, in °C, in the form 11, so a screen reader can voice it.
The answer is 0
